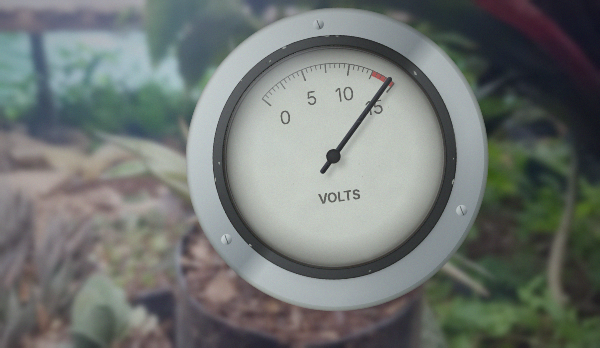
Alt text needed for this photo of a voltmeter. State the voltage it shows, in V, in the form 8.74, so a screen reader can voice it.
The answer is 14.5
